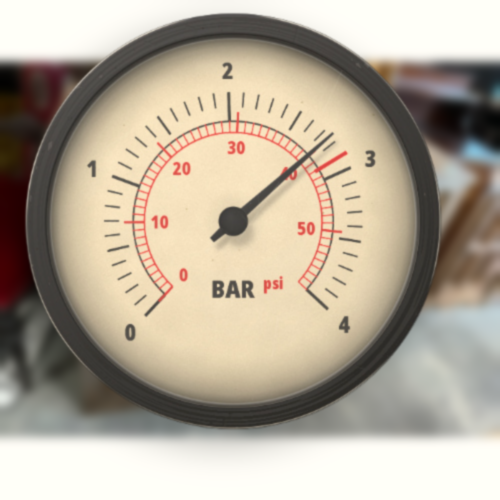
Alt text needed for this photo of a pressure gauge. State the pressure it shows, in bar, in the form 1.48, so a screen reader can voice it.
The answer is 2.75
